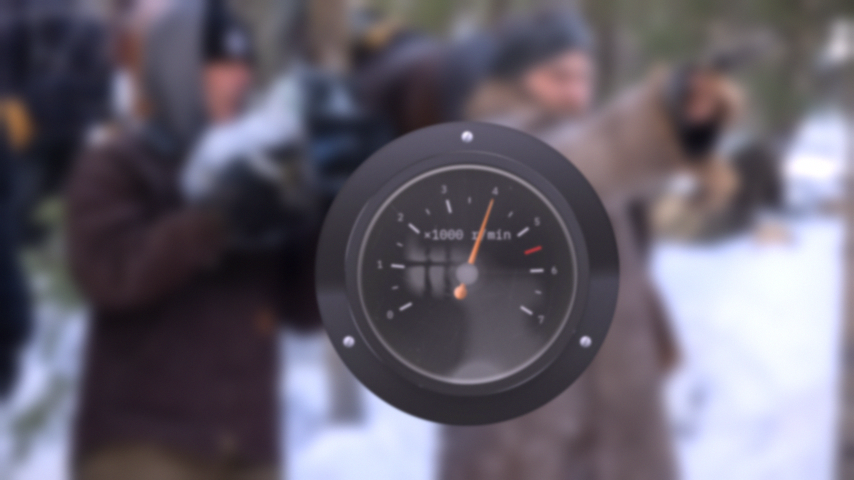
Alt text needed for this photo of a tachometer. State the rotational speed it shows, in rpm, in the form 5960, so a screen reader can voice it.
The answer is 4000
